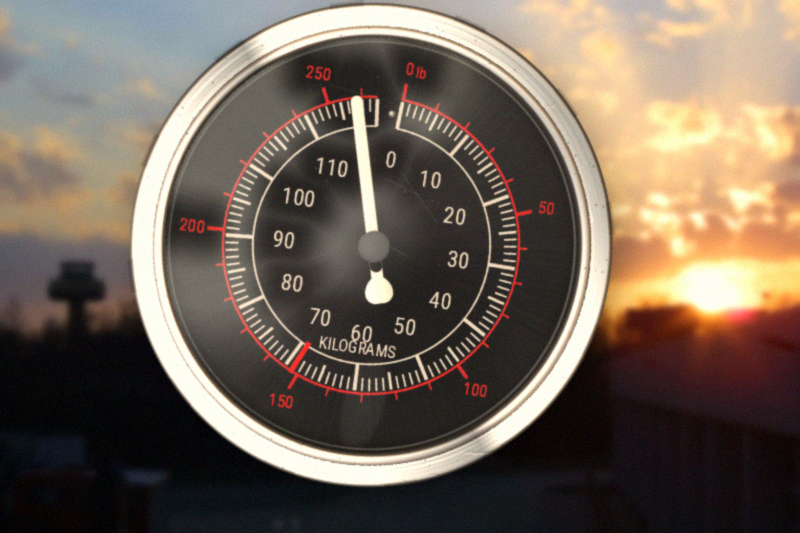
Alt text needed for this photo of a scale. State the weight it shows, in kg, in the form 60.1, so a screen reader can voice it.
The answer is 117
